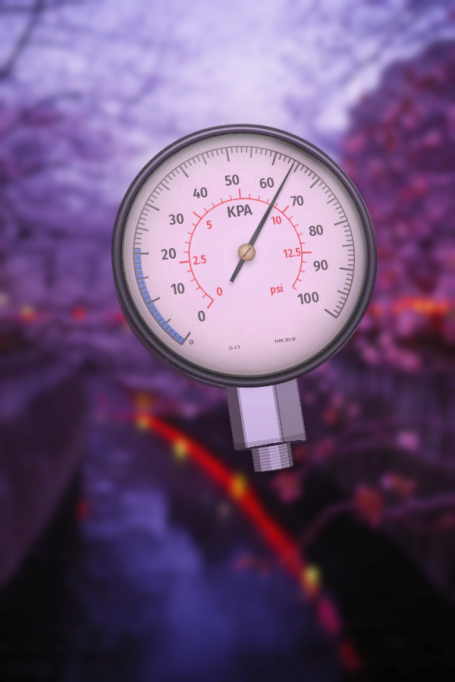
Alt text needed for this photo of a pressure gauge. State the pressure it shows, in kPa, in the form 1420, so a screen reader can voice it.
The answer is 64
